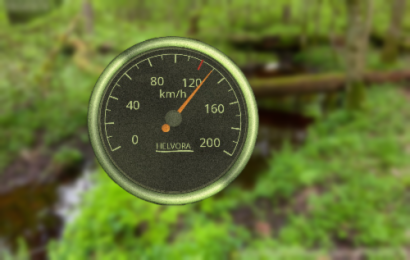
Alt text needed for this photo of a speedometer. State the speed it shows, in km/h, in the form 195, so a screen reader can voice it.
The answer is 130
